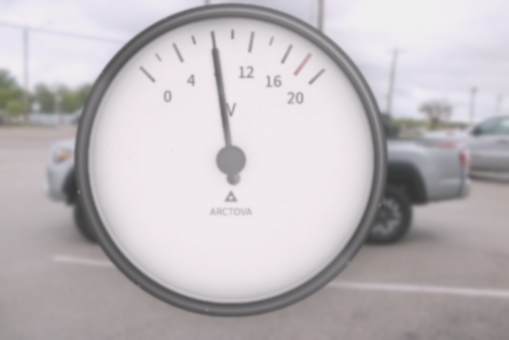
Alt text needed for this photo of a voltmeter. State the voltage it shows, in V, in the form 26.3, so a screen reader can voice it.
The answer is 8
